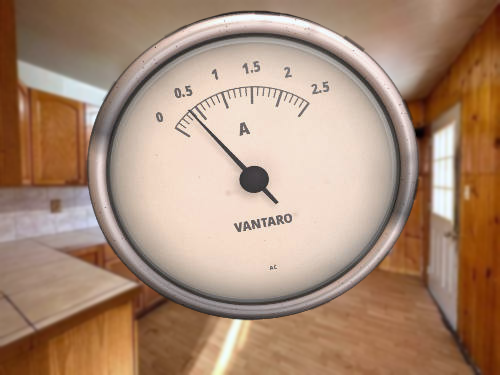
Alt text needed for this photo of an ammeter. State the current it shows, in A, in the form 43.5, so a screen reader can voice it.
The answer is 0.4
